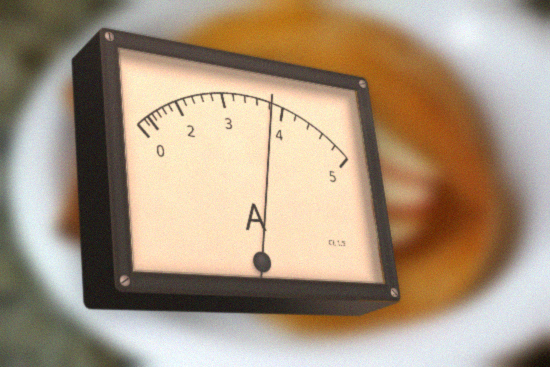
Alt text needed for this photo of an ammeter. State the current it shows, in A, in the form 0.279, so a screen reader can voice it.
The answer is 3.8
